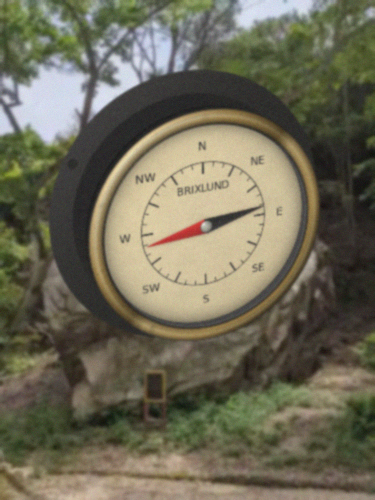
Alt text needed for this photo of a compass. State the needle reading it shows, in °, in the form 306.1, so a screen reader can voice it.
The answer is 260
